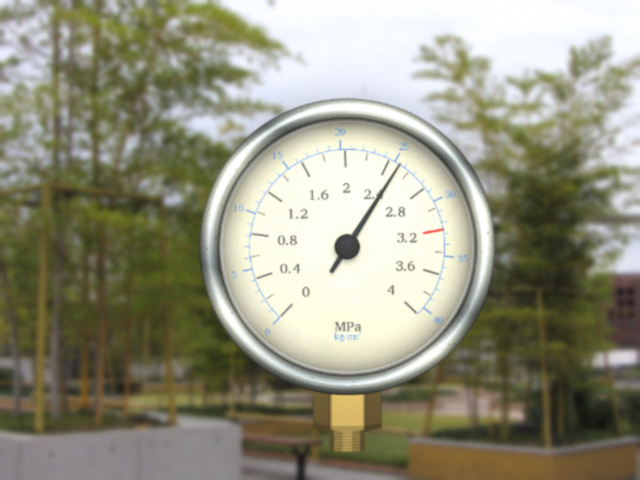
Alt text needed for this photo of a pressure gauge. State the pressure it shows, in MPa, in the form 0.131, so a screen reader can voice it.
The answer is 2.5
